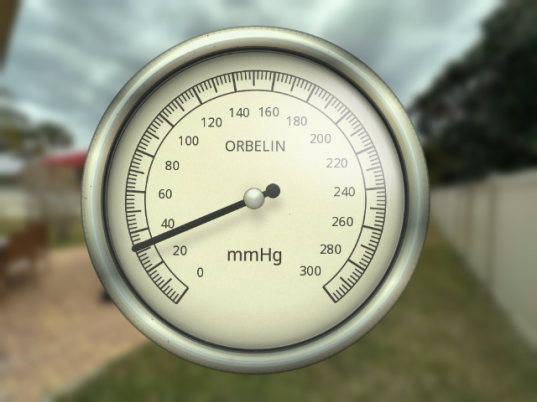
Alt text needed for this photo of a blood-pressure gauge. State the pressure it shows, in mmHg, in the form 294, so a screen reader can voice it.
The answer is 32
